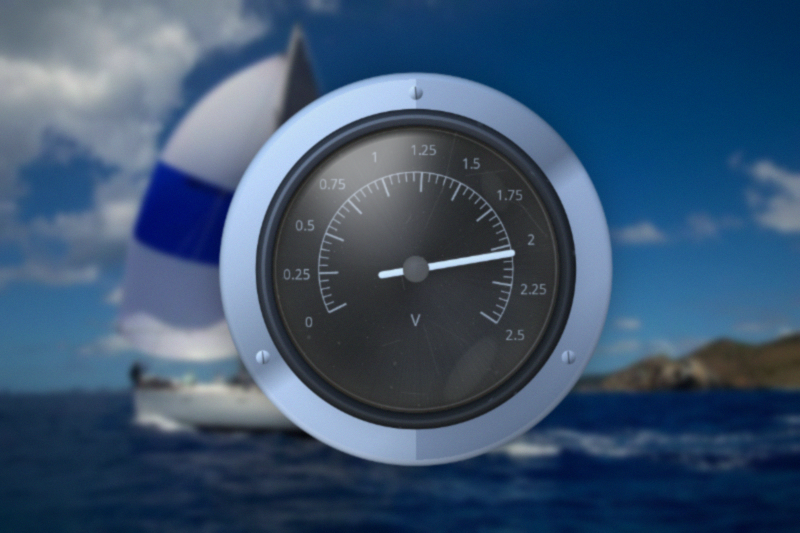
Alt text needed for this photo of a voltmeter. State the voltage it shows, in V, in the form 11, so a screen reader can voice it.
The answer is 2.05
